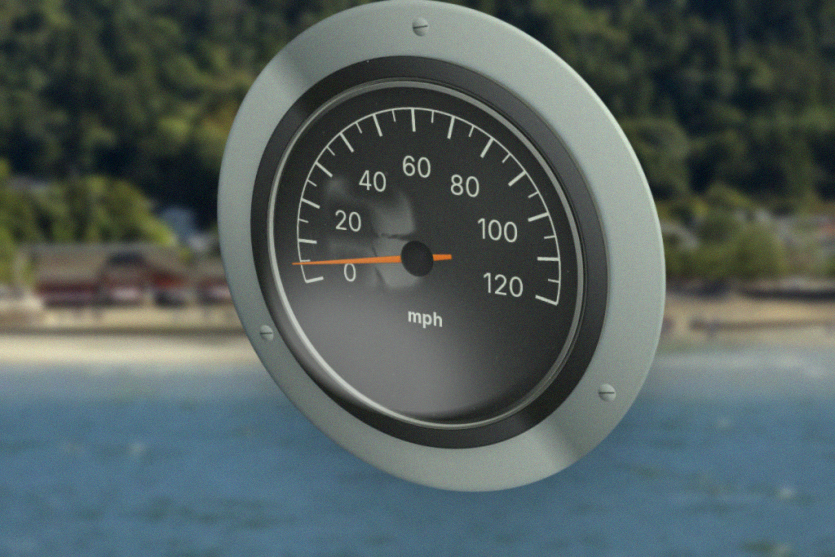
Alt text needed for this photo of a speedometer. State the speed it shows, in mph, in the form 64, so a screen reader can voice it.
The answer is 5
